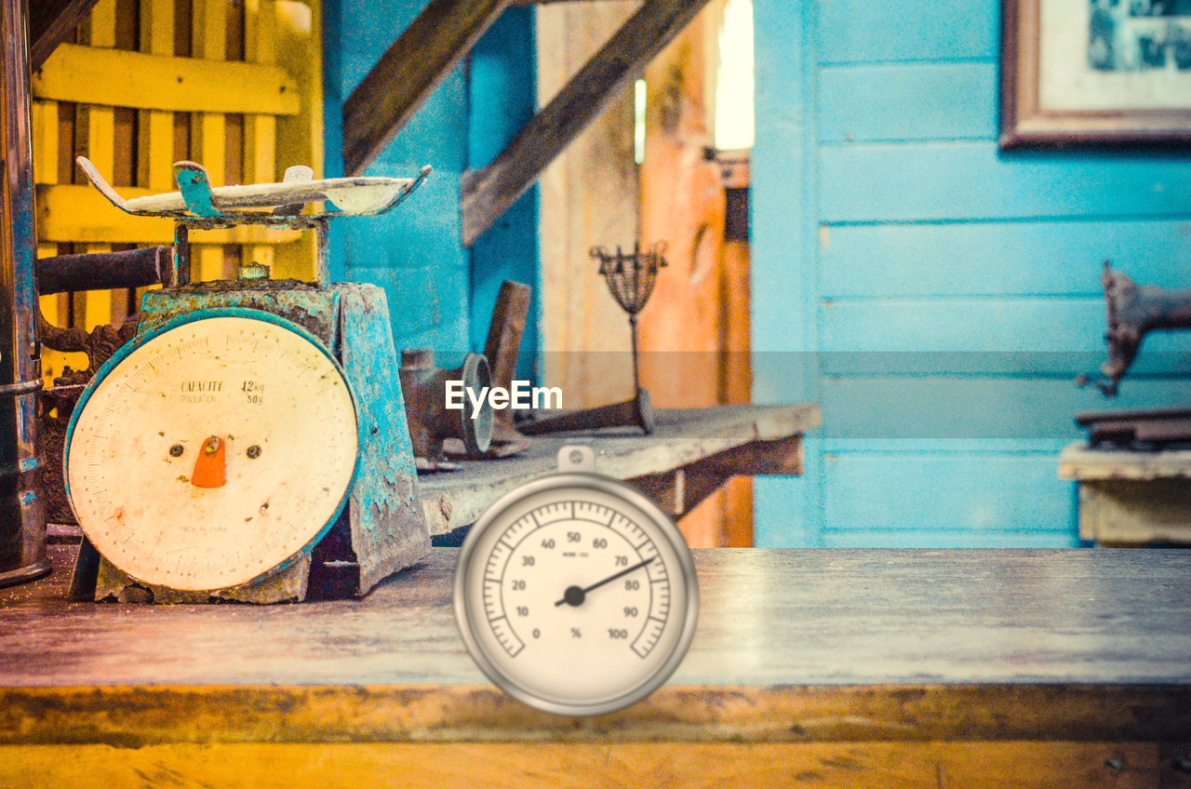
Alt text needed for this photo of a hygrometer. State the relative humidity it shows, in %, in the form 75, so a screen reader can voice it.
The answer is 74
